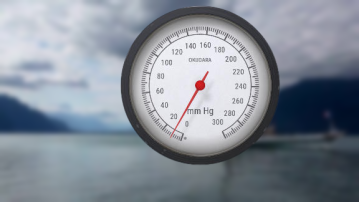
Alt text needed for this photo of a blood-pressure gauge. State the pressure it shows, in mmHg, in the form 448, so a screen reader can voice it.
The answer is 10
